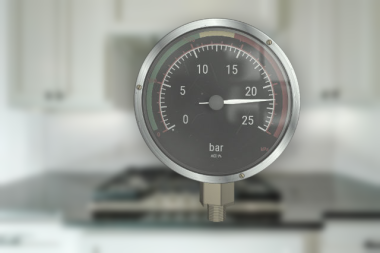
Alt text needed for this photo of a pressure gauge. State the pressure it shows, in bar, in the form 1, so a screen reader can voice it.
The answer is 21.5
